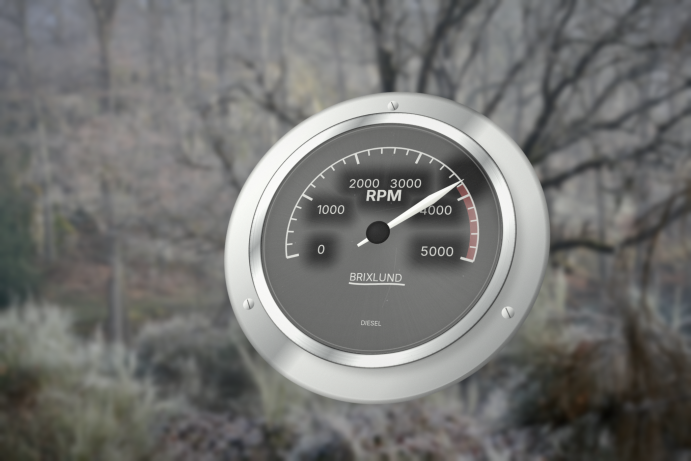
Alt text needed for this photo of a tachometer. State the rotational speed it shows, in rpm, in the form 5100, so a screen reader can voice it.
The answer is 3800
